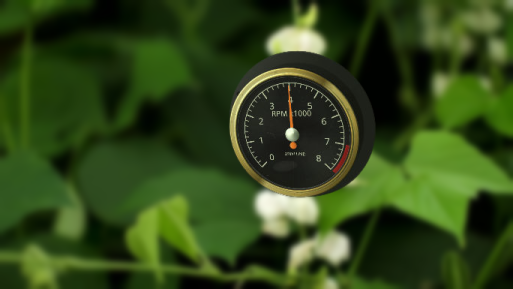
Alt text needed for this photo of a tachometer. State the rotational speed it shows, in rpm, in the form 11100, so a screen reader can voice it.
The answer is 4000
